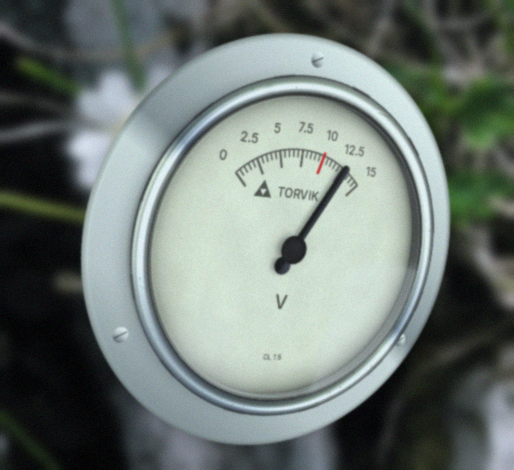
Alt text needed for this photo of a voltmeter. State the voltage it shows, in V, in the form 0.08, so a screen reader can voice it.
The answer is 12.5
